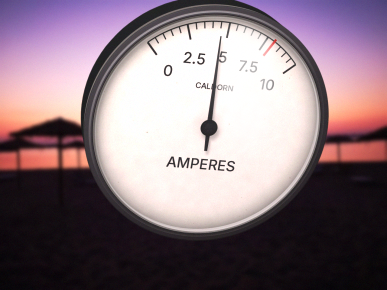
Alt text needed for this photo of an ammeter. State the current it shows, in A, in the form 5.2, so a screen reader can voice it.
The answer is 4.5
